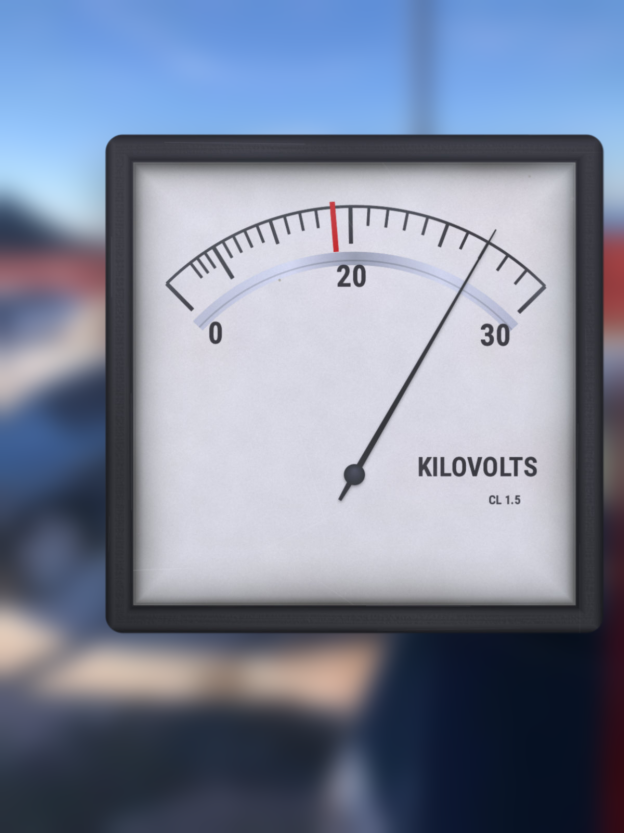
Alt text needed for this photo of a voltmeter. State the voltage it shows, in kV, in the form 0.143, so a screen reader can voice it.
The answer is 27
